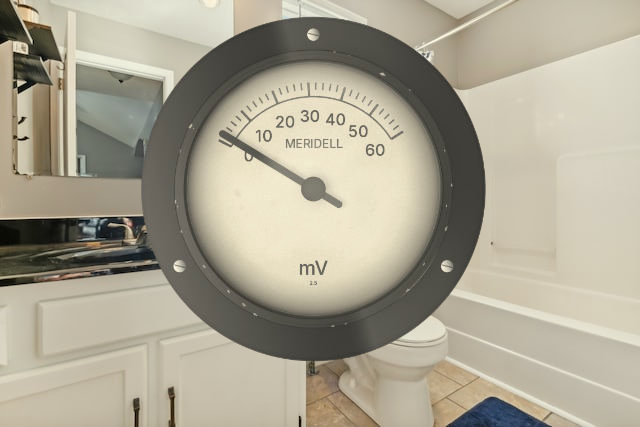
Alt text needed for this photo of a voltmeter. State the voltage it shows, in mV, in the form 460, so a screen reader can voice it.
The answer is 2
